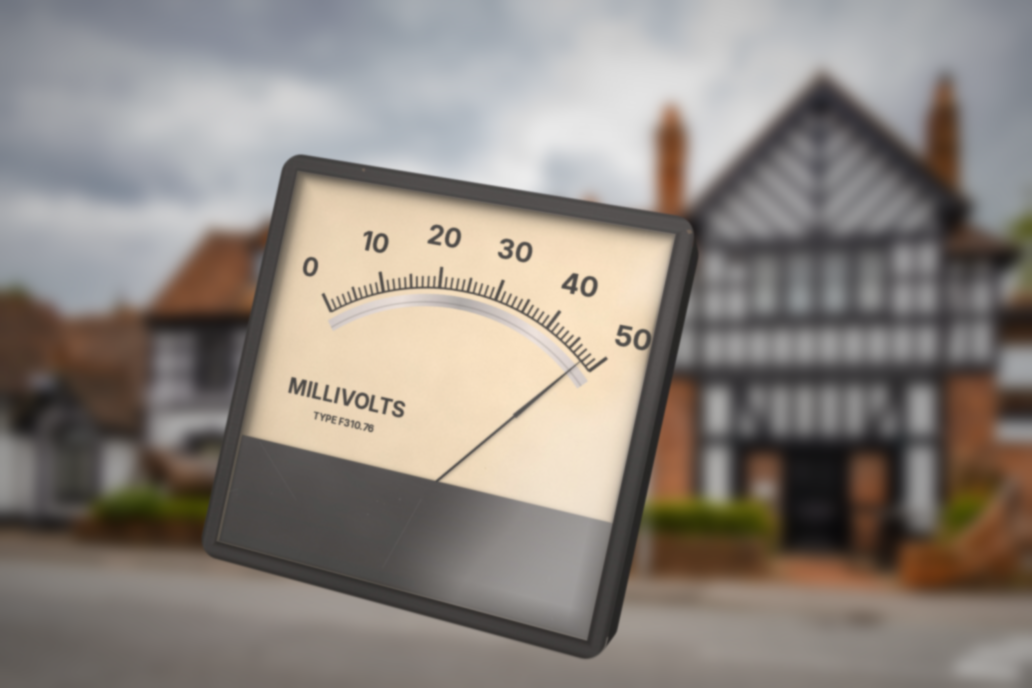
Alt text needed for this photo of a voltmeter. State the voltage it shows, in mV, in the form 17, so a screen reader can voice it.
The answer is 48
